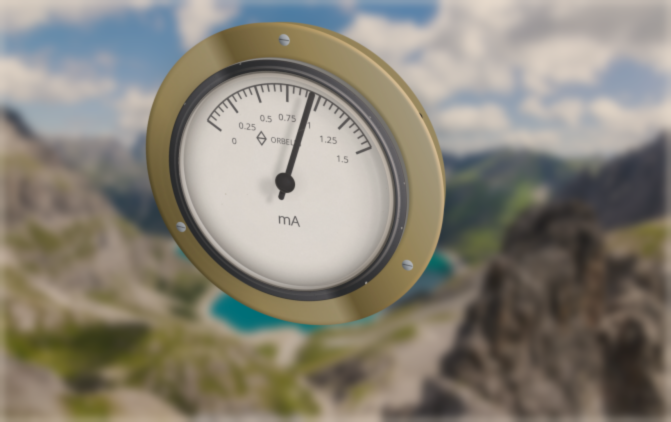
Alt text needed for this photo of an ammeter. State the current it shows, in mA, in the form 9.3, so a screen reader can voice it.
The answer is 0.95
